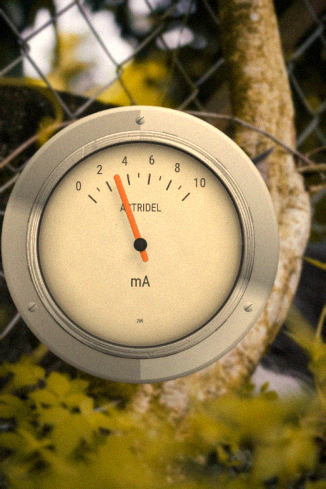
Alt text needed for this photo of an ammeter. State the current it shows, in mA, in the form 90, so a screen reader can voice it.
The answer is 3
